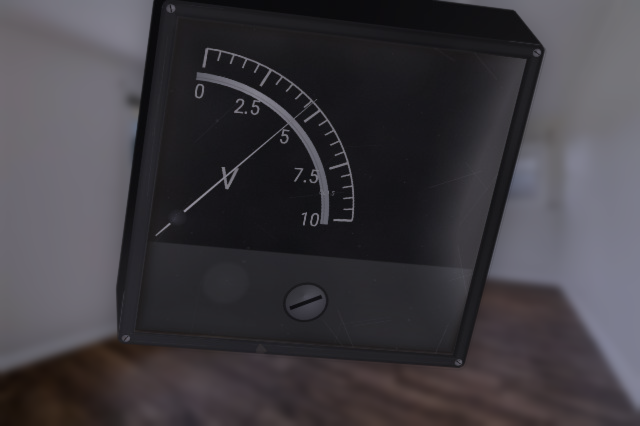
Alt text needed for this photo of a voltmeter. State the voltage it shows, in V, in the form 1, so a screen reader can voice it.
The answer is 4.5
